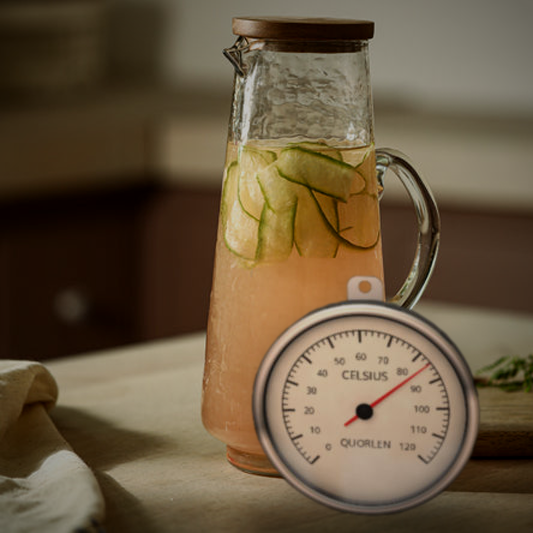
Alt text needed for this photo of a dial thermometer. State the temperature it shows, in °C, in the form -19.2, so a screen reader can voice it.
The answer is 84
